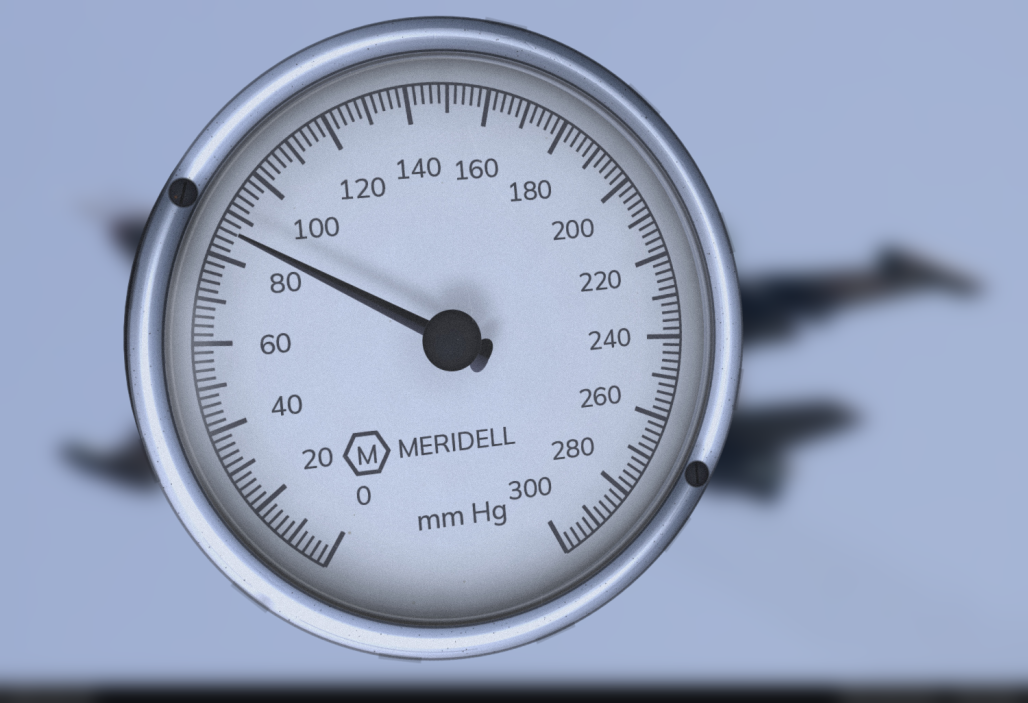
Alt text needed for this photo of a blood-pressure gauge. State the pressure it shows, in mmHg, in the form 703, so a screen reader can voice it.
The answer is 86
